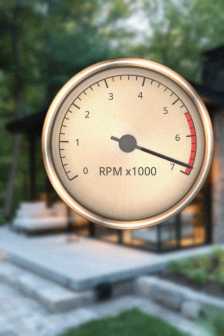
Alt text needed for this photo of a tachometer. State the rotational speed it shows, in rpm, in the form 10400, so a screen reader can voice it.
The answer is 6800
